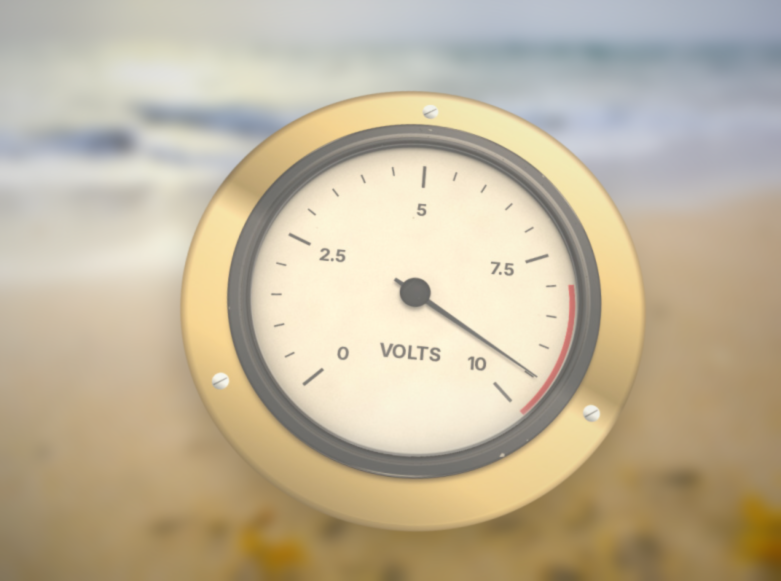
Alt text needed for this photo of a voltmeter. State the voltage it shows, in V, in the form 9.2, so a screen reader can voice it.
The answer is 9.5
